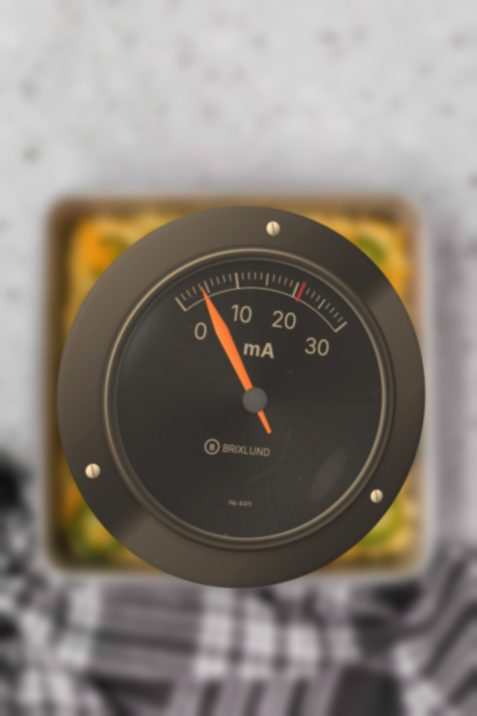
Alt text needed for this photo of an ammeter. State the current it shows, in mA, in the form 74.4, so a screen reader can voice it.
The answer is 4
